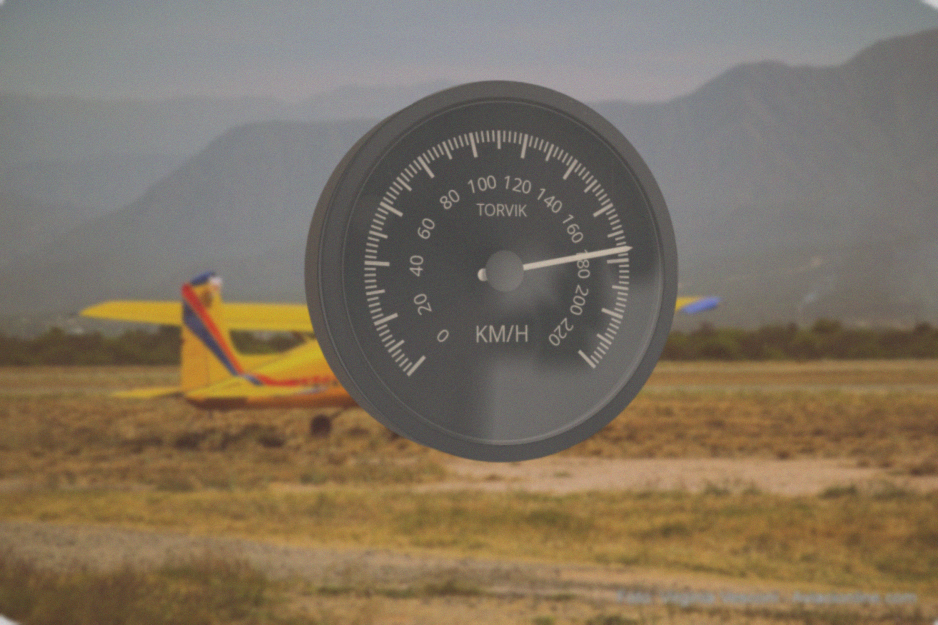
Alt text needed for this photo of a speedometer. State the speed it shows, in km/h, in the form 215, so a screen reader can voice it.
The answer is 176
